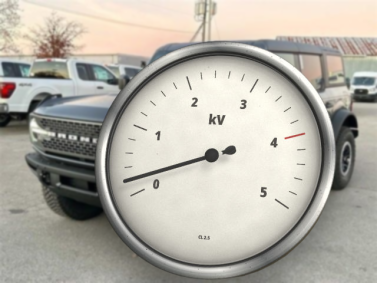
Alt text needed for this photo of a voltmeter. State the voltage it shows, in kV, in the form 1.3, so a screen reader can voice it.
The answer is 0.2
